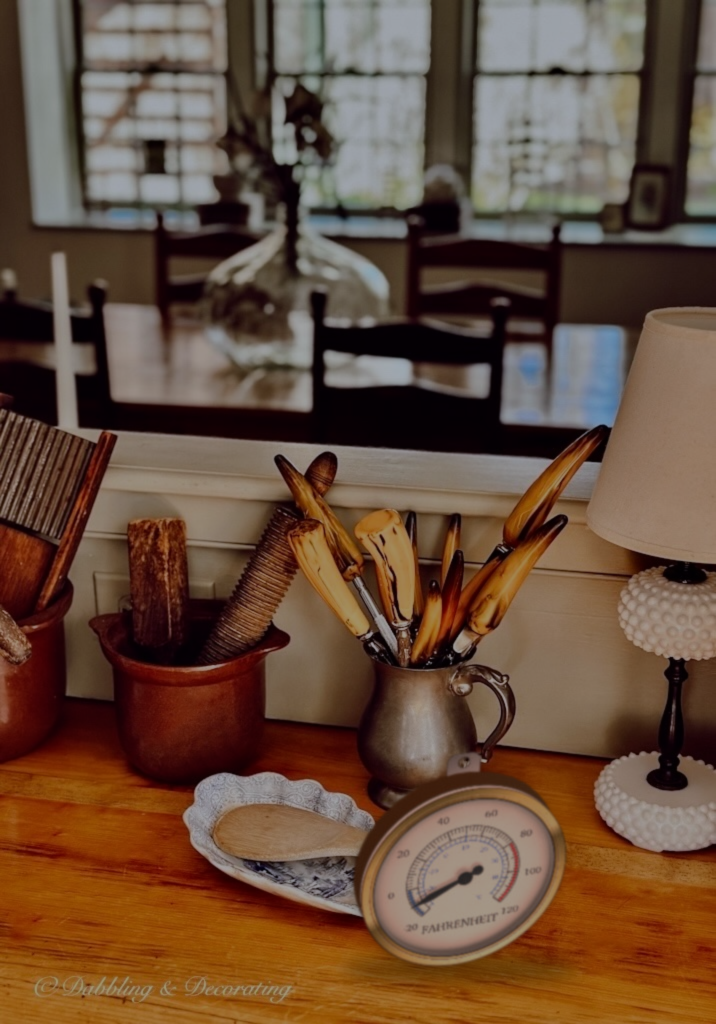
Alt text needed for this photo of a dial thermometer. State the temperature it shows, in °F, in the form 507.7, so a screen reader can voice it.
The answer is -10
